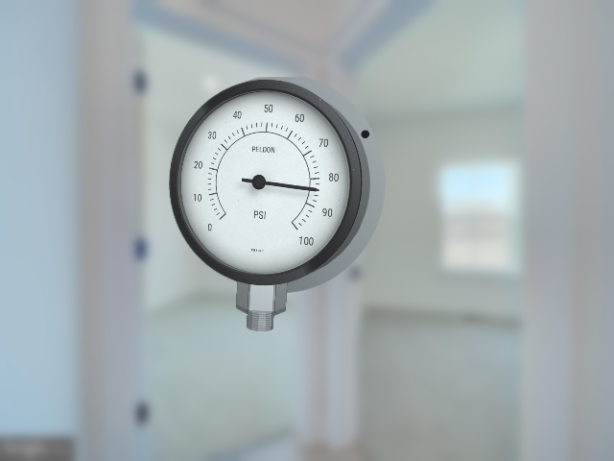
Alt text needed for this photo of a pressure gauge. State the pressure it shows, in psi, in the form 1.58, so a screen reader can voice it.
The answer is 84
